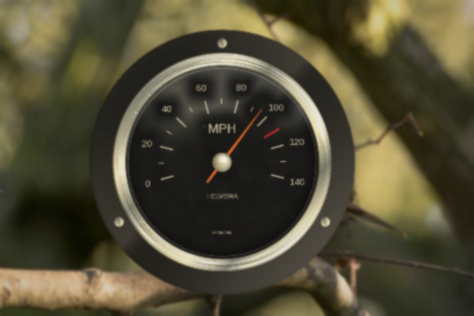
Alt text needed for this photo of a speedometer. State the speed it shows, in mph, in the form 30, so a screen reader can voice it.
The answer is 95
